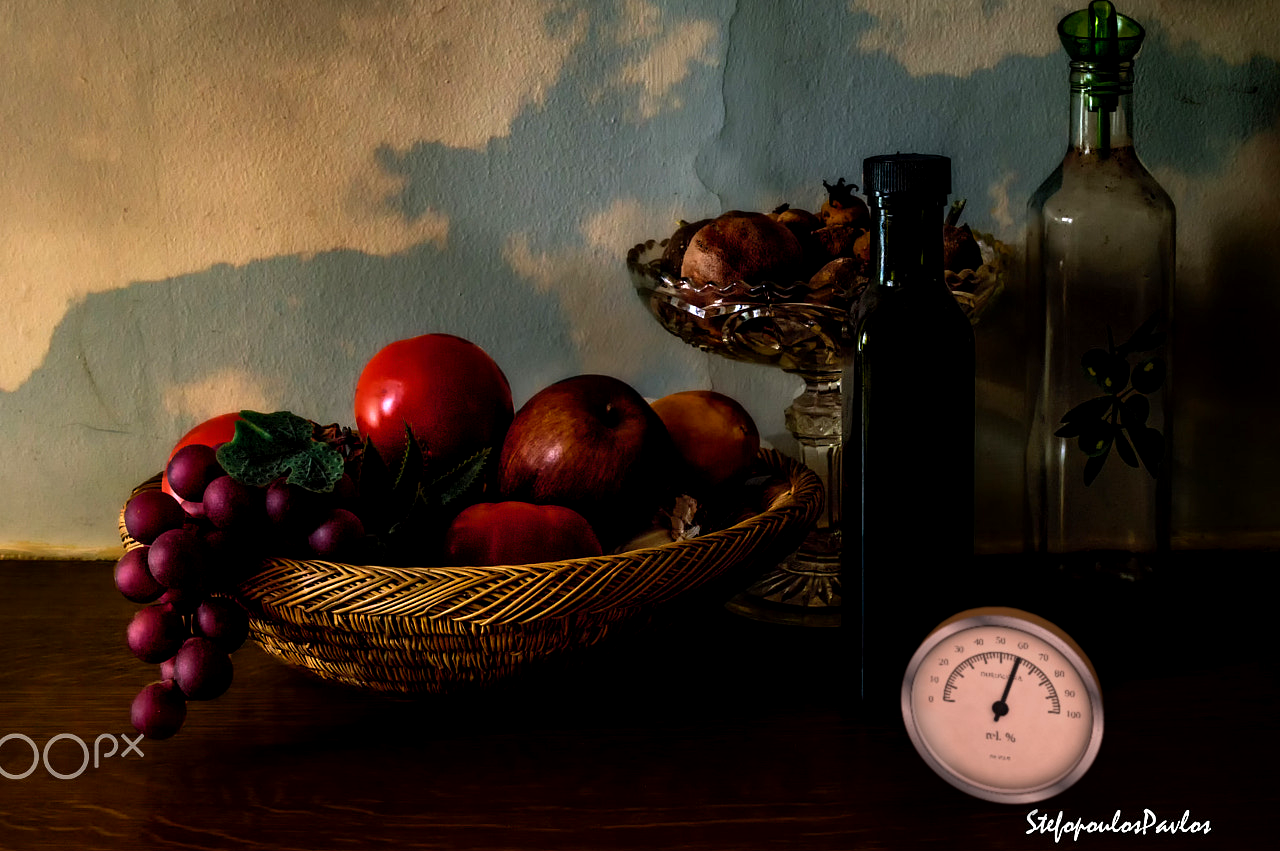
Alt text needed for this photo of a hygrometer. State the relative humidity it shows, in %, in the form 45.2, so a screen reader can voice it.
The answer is 60
